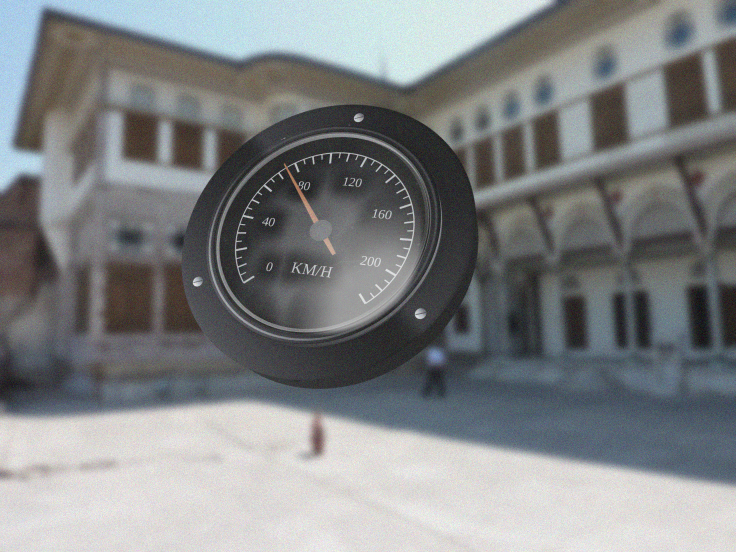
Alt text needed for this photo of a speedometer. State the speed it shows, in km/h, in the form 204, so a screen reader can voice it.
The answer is 75
